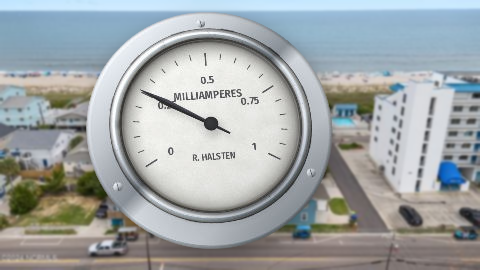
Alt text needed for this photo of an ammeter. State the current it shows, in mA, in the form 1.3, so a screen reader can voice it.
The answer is 0.25
